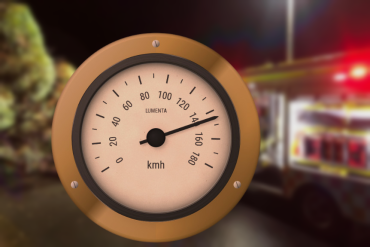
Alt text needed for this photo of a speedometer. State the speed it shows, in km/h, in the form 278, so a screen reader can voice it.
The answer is 145
